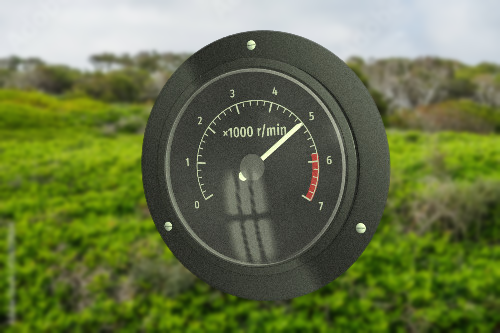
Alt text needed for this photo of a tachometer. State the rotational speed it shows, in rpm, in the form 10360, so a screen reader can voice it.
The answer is 5000
